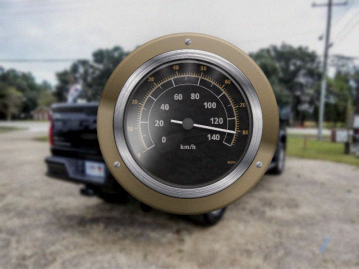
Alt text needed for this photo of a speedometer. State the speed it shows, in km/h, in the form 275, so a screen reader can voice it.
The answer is 130
